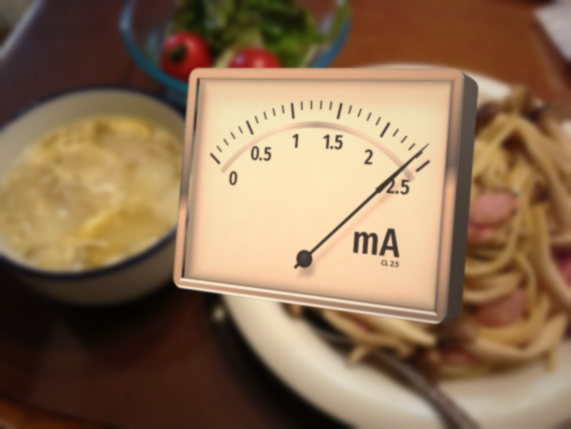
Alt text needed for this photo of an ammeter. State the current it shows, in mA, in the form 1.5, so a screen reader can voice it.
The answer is 2.4
